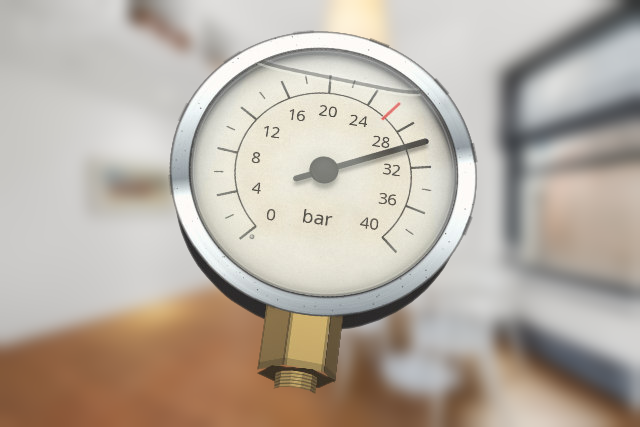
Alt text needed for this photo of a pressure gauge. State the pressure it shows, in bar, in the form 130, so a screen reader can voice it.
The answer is 30
